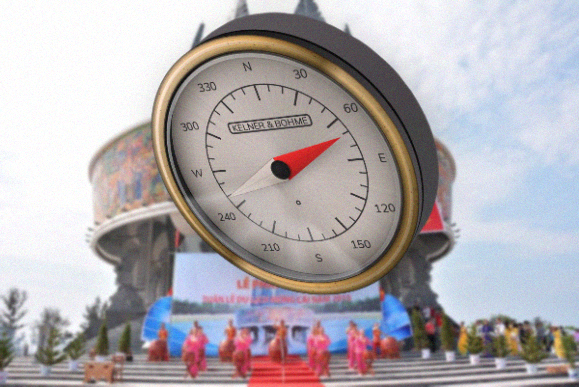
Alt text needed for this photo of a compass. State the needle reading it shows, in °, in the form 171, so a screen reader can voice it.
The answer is 70
